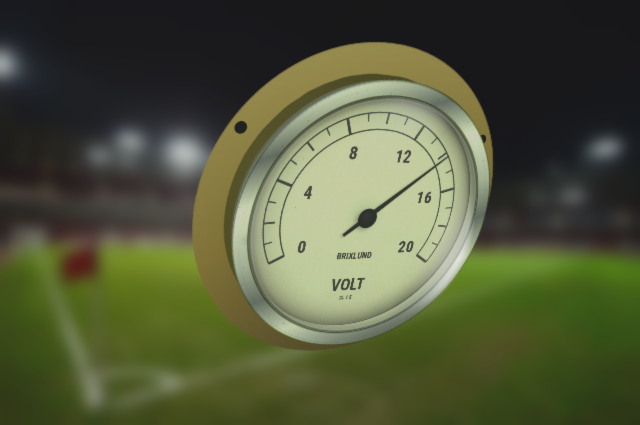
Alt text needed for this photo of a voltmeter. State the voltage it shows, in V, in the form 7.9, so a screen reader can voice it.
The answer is 14
